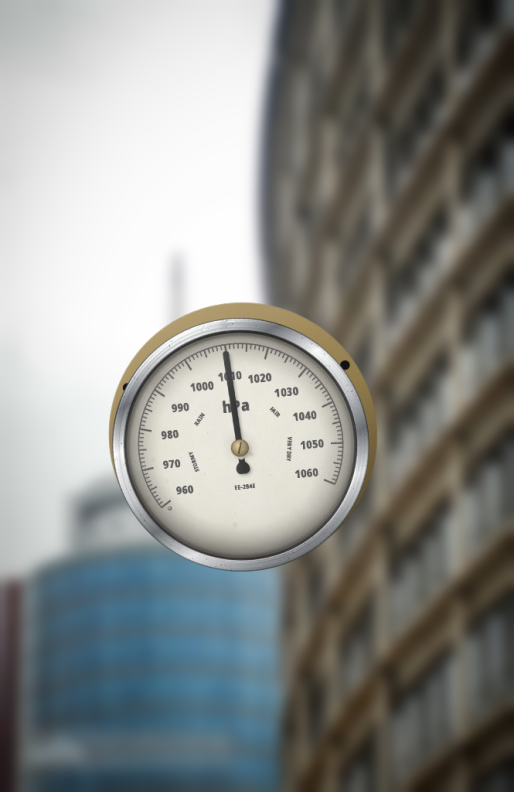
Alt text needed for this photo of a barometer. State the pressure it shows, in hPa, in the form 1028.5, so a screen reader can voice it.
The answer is 1010
